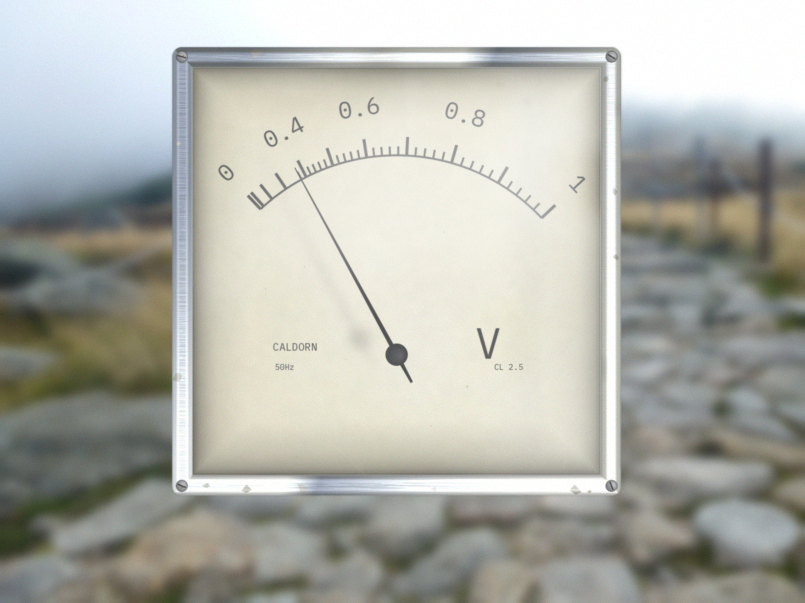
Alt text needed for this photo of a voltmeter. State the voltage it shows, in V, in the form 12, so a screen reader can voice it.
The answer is 0.38
